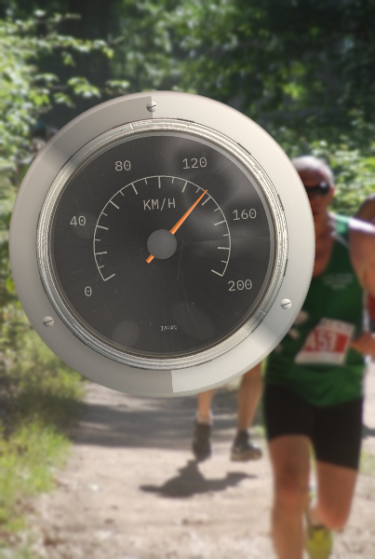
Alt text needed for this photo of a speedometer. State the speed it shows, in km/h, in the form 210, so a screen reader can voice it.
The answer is 135
